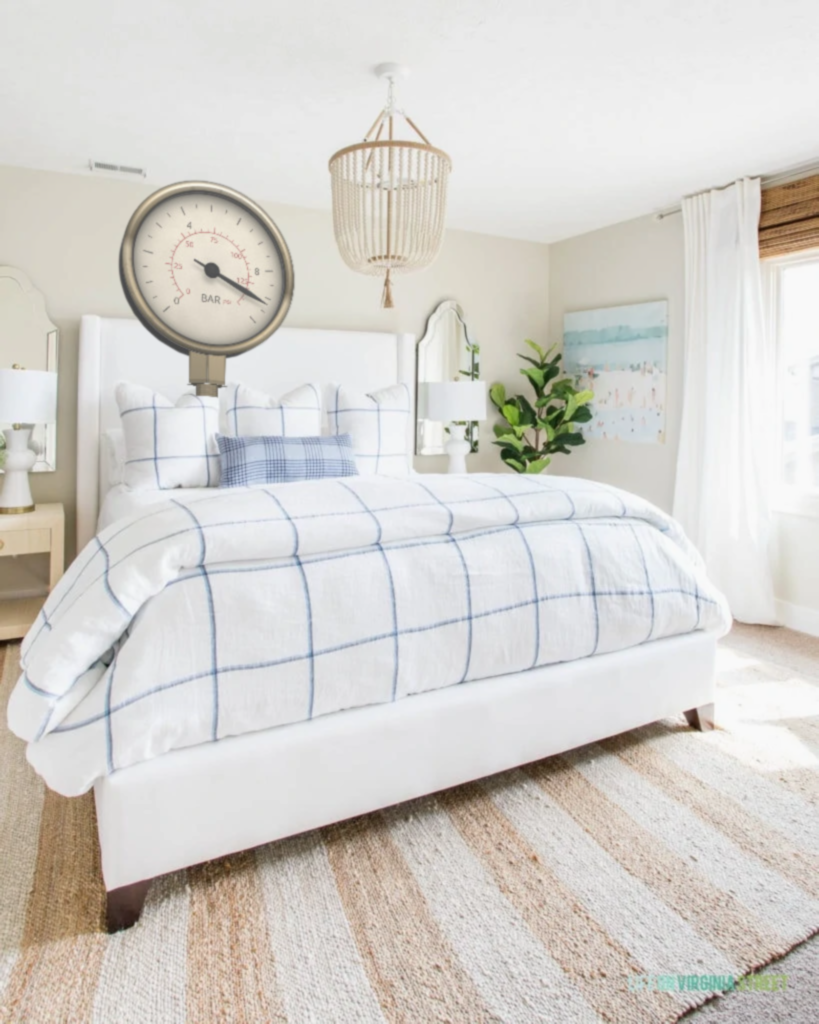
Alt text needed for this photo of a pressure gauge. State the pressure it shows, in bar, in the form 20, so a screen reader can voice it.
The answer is 9.25
